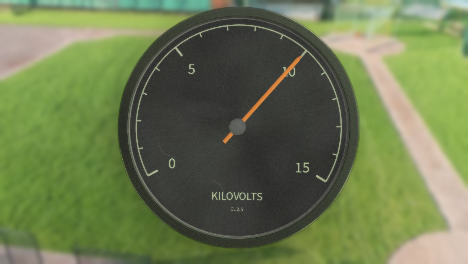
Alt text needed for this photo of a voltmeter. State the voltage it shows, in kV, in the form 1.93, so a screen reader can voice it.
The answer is 10
